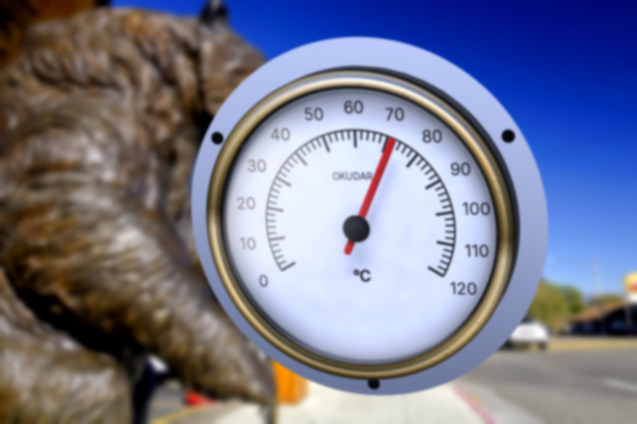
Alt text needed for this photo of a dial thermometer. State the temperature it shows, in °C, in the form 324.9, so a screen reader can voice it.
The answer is 72
